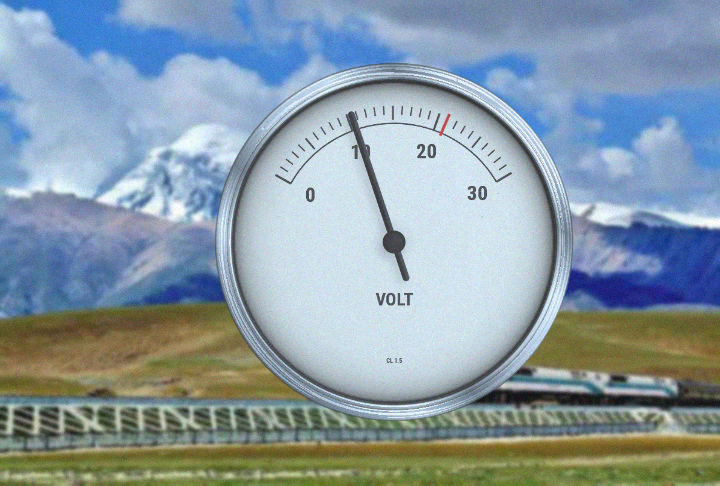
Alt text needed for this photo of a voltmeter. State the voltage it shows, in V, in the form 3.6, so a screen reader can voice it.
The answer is 10.5
